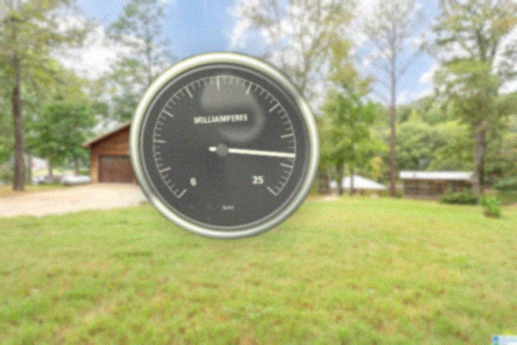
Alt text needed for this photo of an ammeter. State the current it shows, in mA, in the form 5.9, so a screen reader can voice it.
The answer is 21.5
